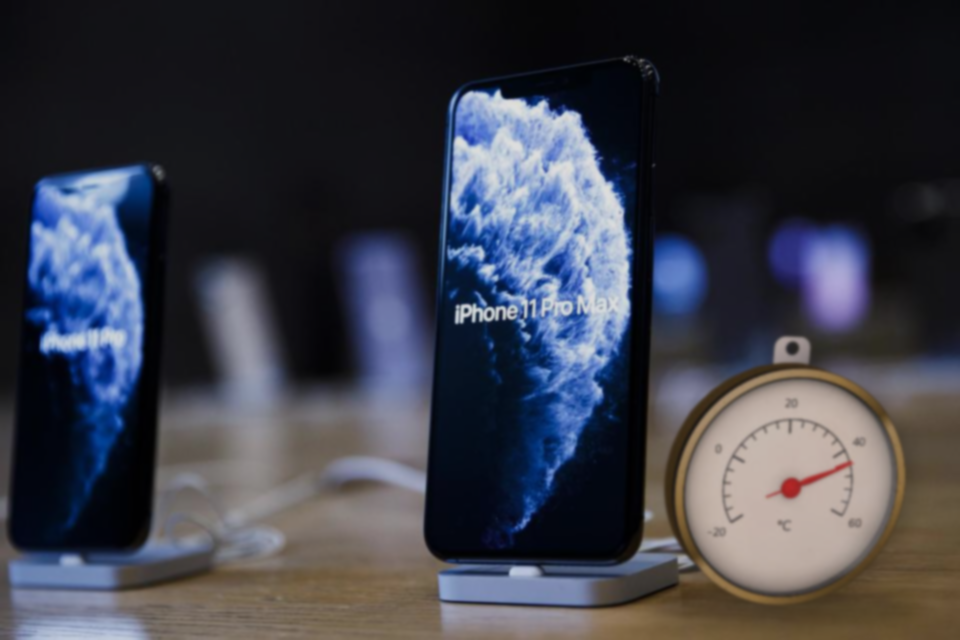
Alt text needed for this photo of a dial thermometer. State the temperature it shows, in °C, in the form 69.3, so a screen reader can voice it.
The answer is 44
